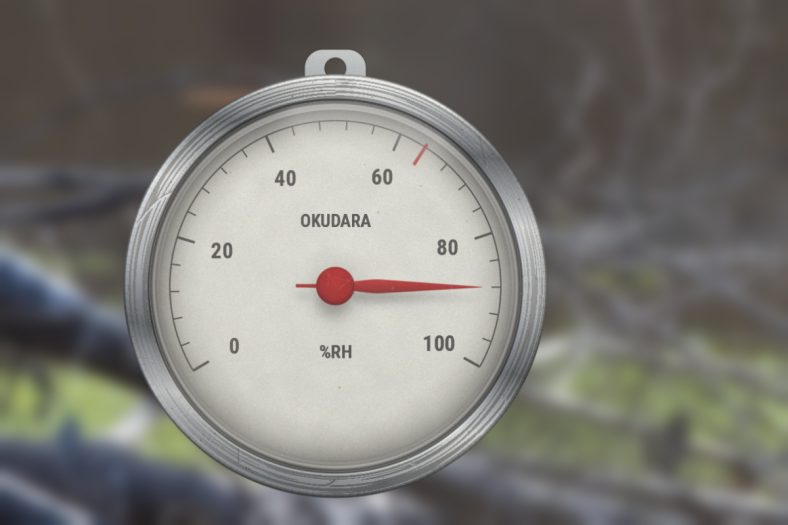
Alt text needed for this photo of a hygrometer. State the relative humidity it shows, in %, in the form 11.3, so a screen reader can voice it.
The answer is 88
